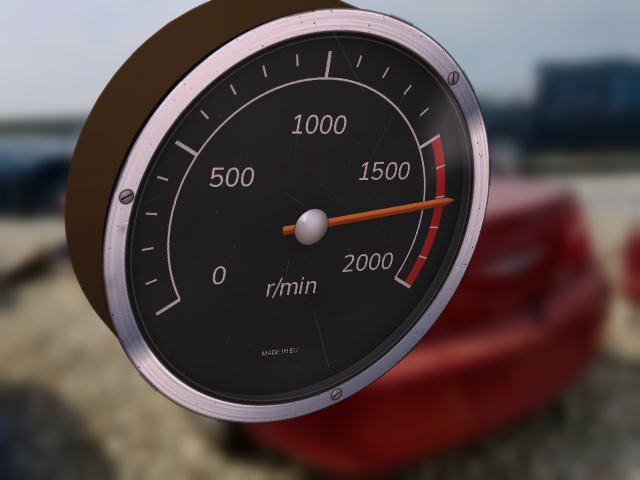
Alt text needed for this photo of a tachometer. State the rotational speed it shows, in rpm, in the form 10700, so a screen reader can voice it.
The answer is 1700
